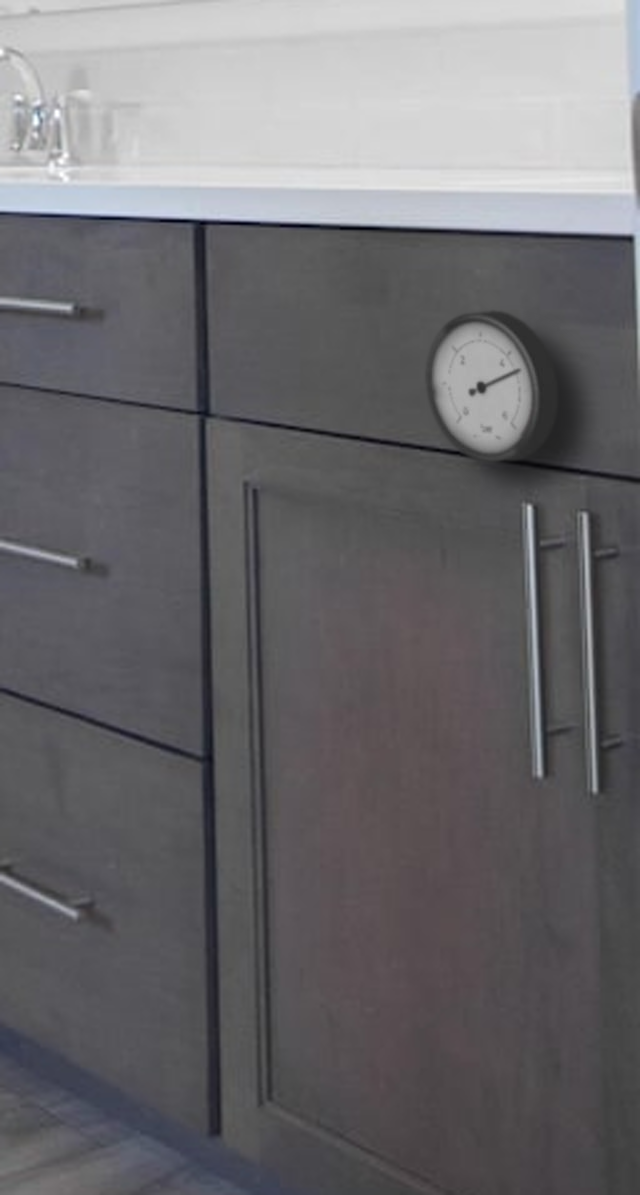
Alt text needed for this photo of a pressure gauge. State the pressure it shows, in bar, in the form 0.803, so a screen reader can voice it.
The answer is 4.5
